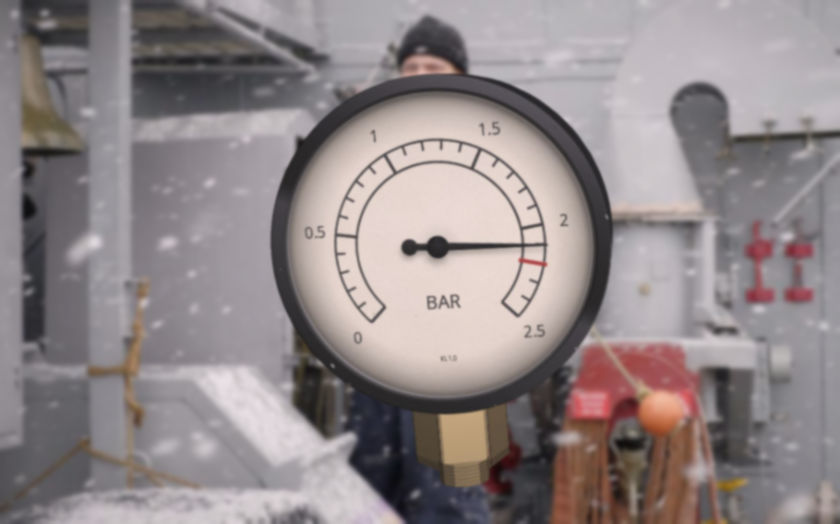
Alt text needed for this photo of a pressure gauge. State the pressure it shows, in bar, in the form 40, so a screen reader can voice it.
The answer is 2.1
